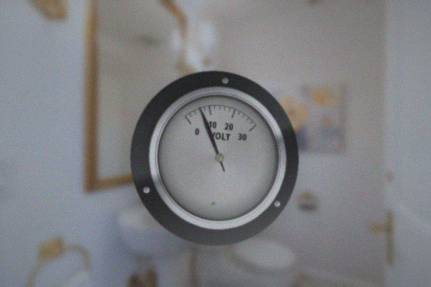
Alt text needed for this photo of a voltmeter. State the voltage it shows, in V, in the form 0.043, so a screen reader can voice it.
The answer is 6
